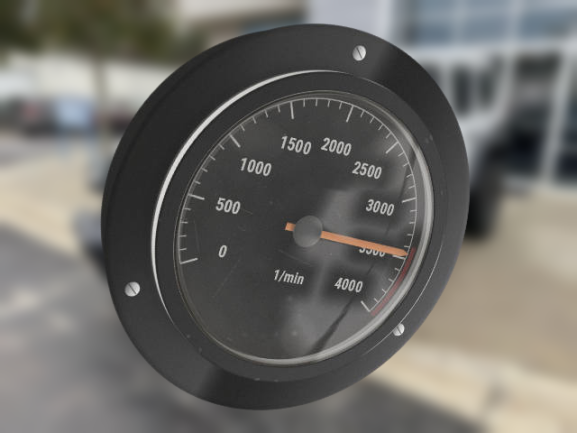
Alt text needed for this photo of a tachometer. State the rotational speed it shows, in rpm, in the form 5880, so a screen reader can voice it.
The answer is 3450
